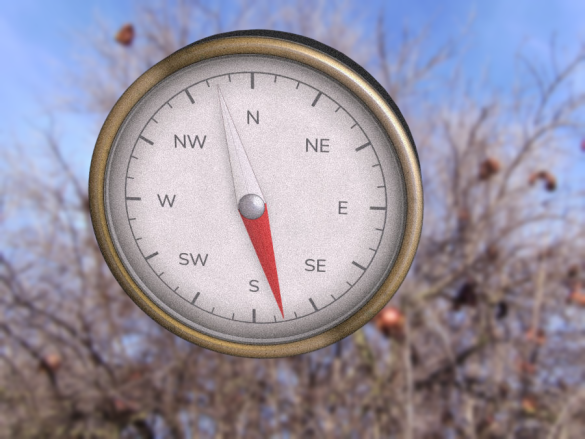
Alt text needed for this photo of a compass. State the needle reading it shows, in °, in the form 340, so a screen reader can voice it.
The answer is 165
